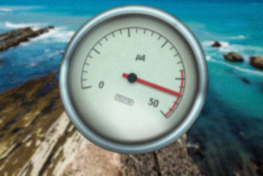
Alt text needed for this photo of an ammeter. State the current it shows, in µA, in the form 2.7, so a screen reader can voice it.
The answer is 44
